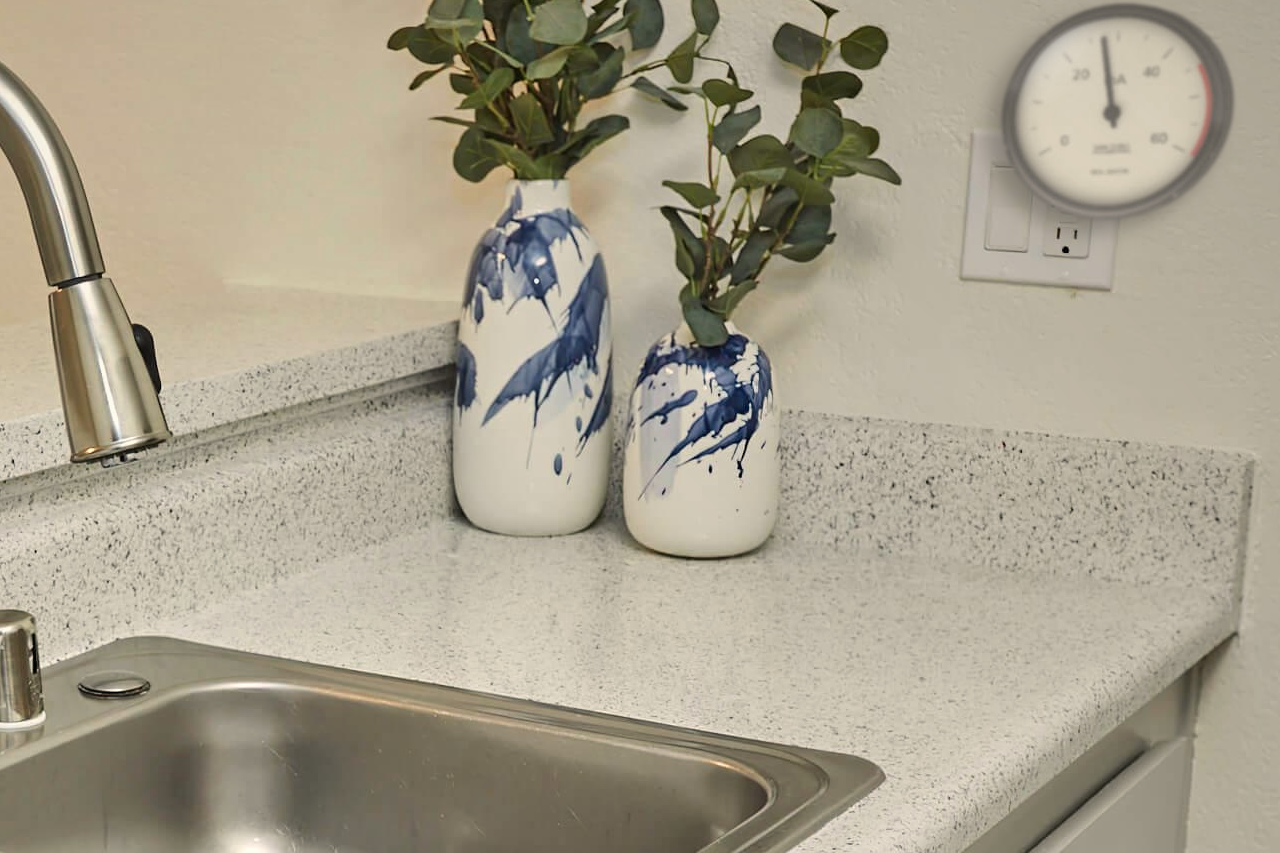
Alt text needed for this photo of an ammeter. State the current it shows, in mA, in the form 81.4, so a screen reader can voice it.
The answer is 27.5
